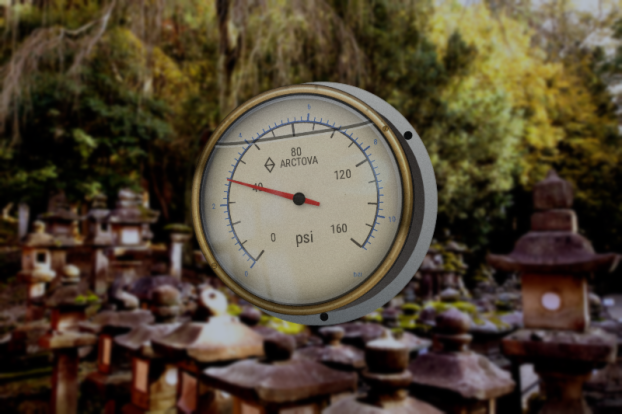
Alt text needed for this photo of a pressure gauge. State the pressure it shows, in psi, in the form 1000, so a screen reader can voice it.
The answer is 40
